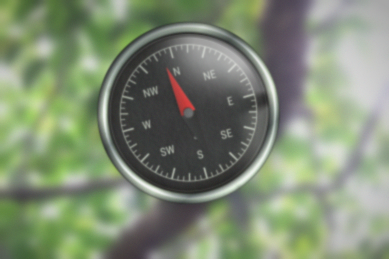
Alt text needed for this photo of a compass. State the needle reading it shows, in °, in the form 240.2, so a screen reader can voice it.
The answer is 350
